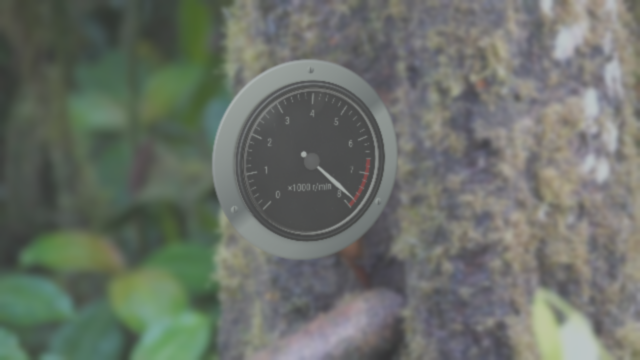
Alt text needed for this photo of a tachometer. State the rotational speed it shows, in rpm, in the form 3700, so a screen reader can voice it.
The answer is 7800
